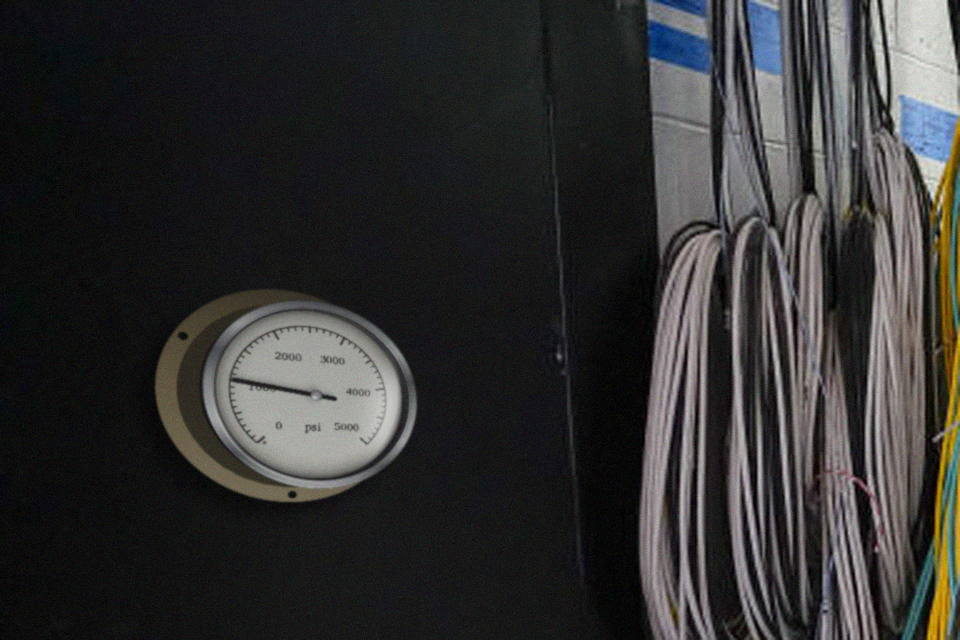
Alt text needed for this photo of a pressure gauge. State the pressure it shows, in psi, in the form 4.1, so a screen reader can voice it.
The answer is 1000
